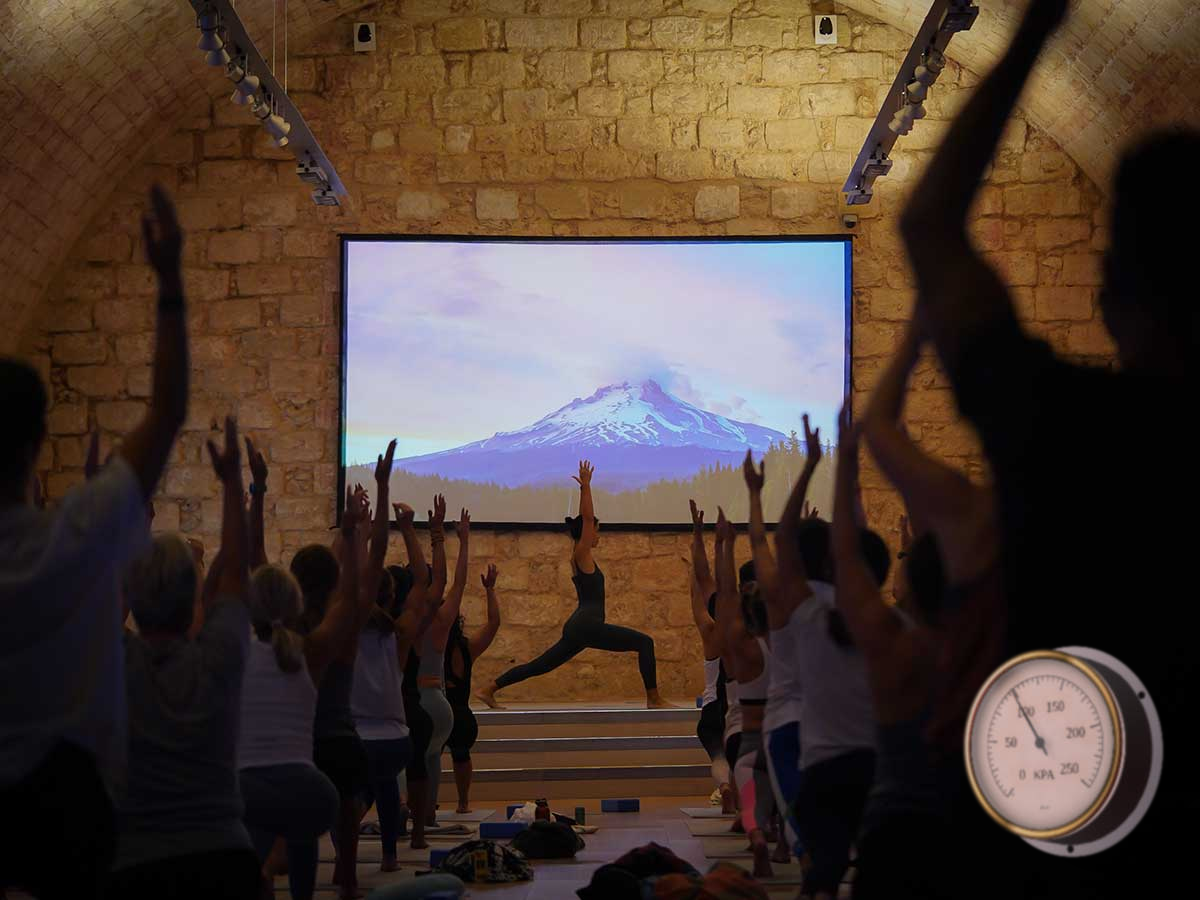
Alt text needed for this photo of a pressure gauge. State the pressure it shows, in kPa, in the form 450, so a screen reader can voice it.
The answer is 100
